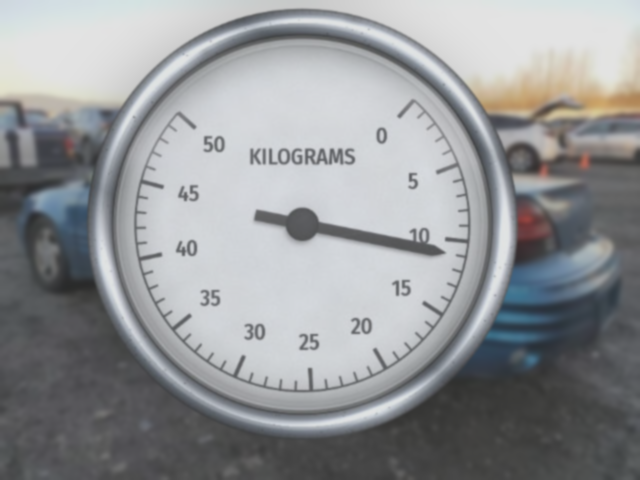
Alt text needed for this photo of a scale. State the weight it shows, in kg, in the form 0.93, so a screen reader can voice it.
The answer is 11
